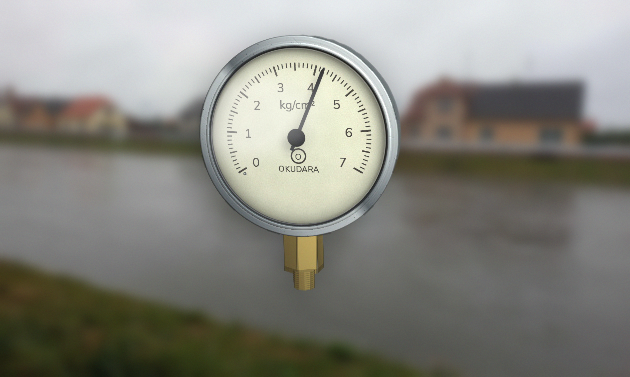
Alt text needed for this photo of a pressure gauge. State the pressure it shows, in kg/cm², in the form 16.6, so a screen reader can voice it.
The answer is 4.2
